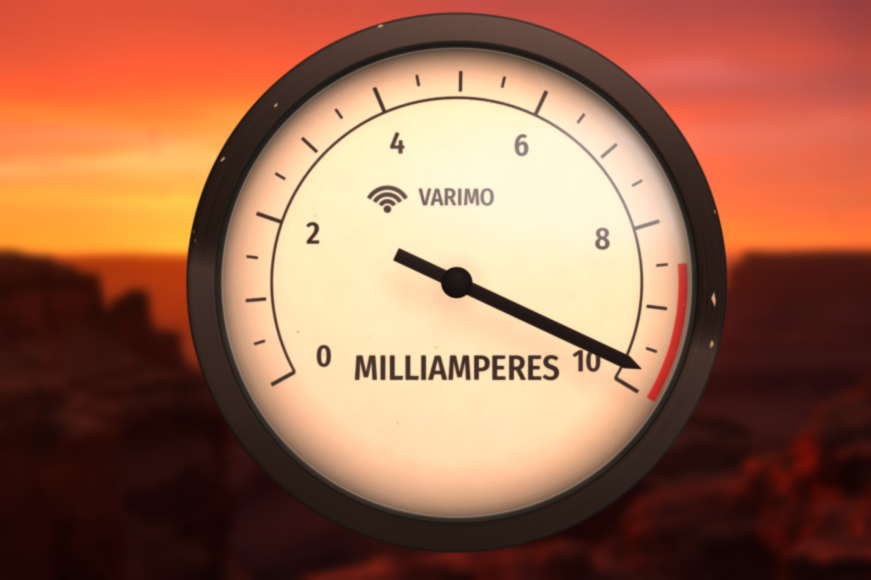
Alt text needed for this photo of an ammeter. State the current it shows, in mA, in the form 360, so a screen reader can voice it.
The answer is 9.75
